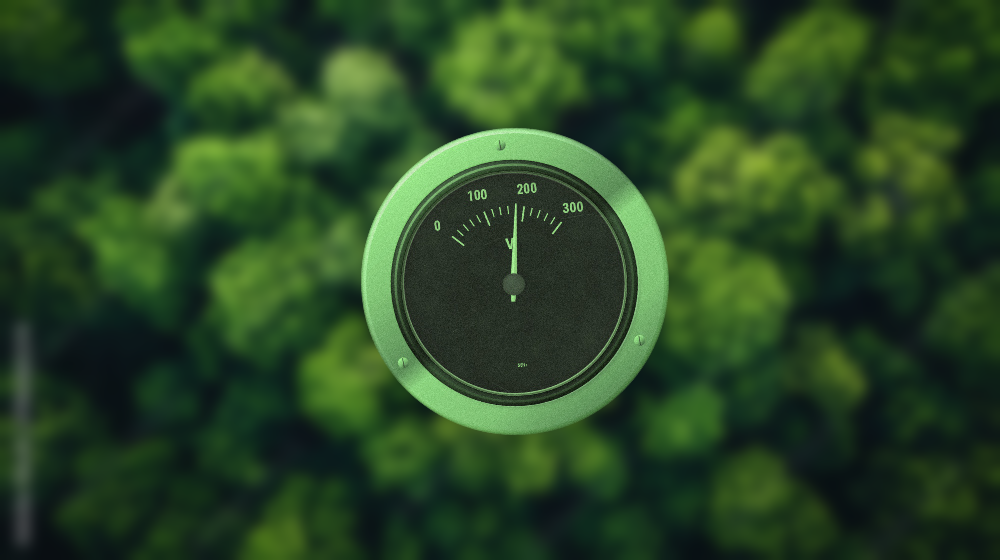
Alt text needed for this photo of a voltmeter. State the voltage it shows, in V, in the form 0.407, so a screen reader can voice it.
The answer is 180
